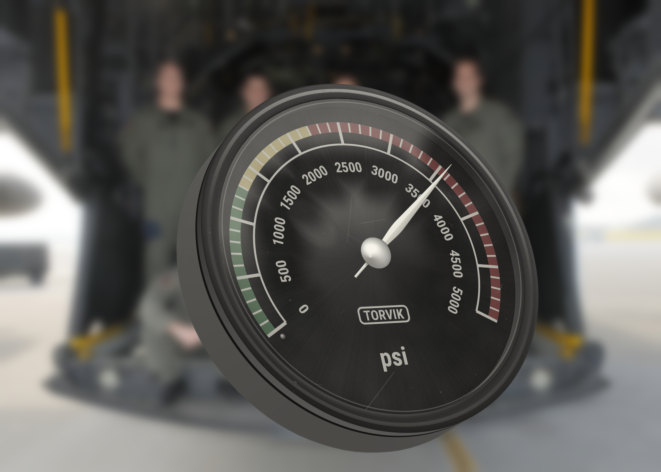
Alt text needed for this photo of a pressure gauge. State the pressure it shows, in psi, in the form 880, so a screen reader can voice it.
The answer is 3550
